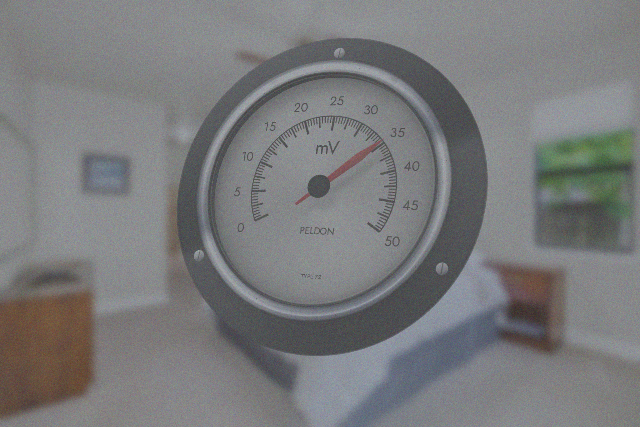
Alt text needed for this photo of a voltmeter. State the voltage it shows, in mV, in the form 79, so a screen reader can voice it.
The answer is 35
